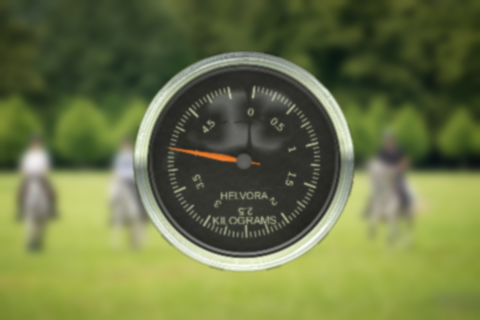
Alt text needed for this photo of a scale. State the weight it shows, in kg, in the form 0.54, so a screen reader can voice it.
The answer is 4
